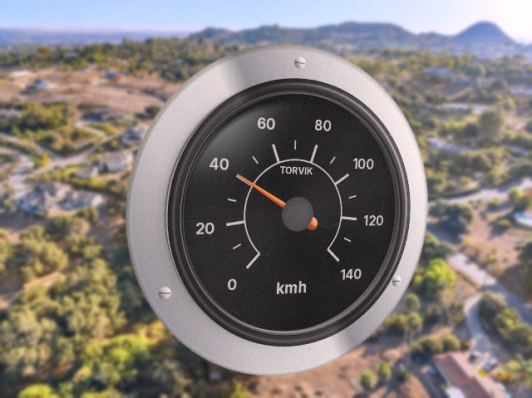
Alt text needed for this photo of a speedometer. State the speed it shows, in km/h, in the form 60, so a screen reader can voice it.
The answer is 40
